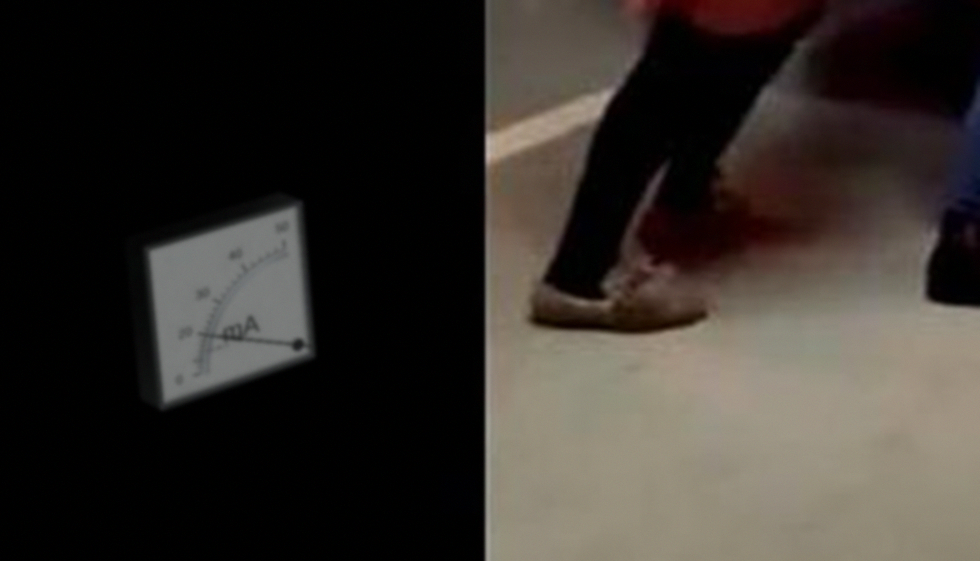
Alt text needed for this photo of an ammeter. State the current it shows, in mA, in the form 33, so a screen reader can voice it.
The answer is 20
